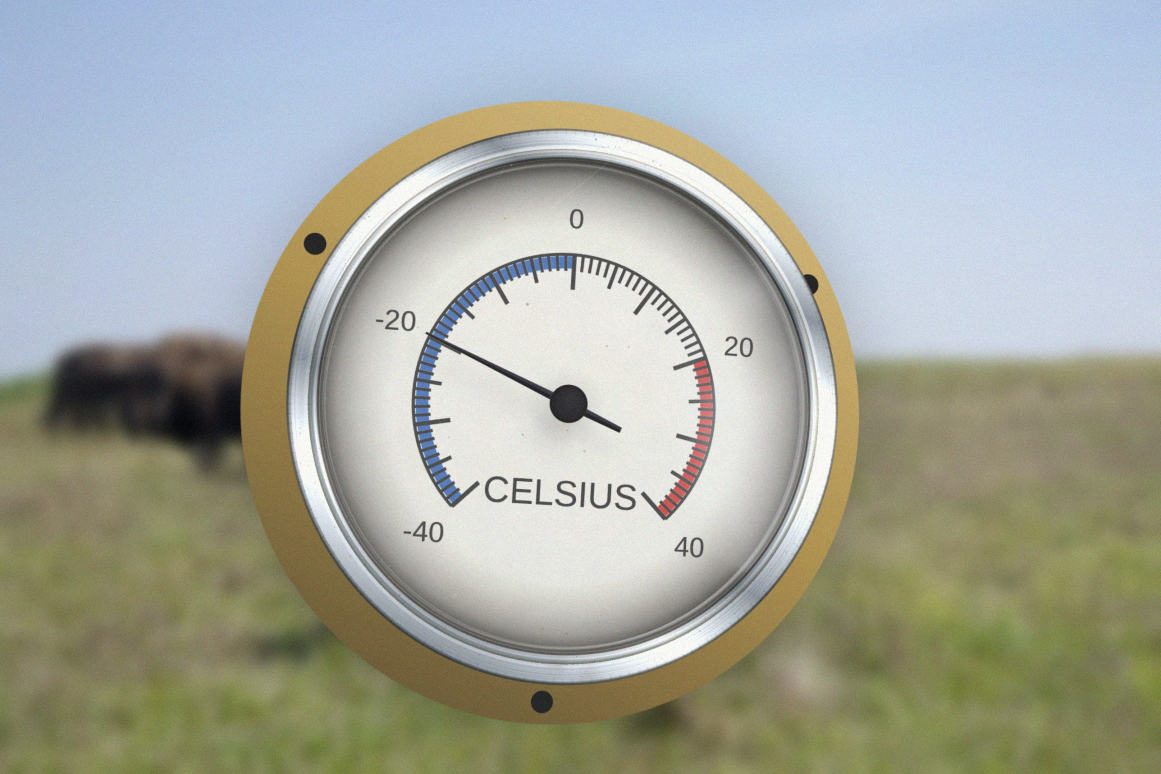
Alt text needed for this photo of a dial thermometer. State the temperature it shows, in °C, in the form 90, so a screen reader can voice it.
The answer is -20
